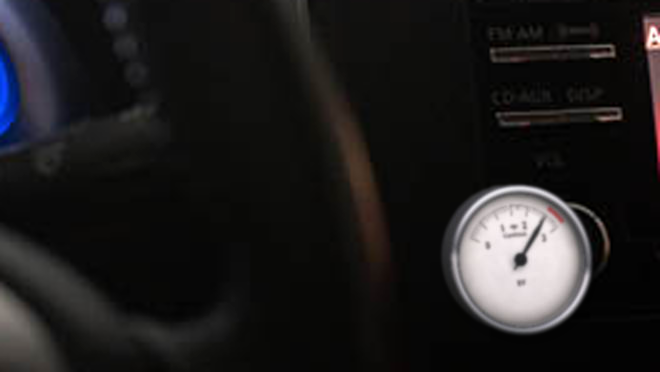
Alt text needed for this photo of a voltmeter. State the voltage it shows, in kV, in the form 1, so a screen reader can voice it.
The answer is 2.5
